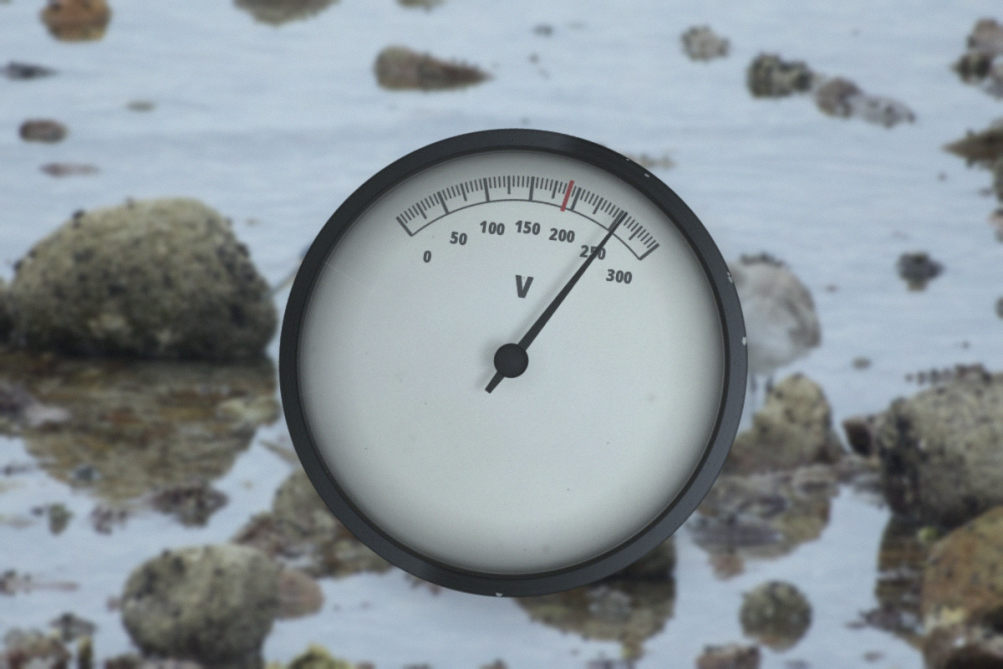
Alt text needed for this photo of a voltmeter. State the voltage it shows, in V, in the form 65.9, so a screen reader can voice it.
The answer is 255
